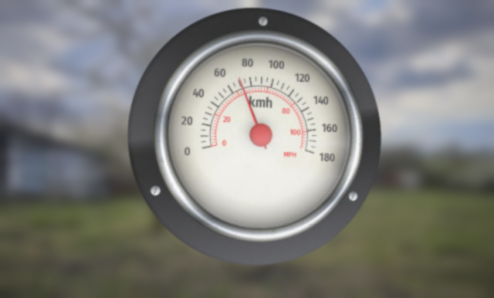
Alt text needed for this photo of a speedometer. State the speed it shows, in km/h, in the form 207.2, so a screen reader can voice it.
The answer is 70
